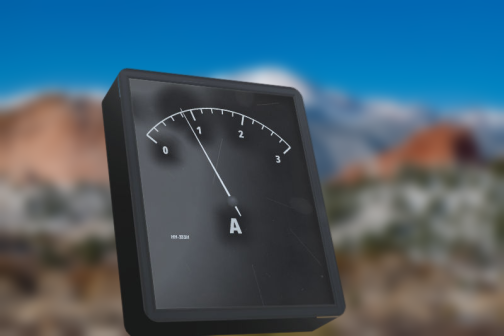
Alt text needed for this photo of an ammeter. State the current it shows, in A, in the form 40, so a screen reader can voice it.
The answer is 0.8
